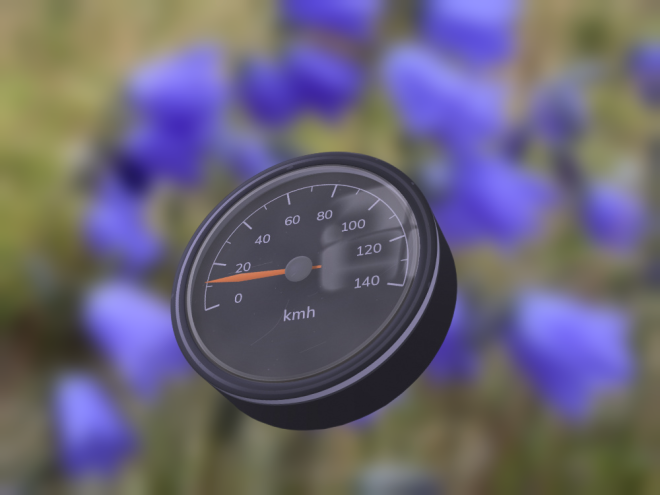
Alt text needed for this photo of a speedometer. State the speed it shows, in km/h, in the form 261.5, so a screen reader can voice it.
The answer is 10
